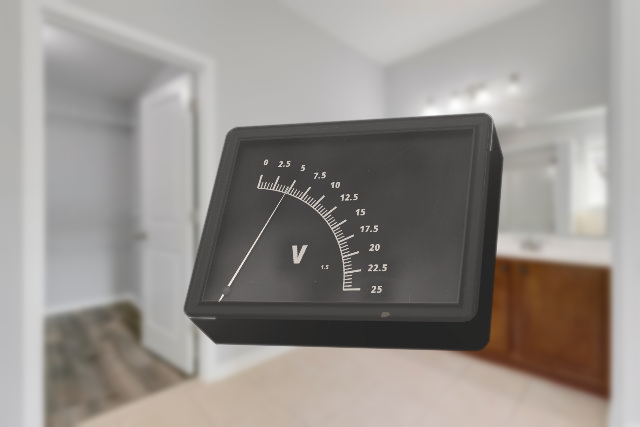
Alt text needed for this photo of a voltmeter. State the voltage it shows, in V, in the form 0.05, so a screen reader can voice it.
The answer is 5
